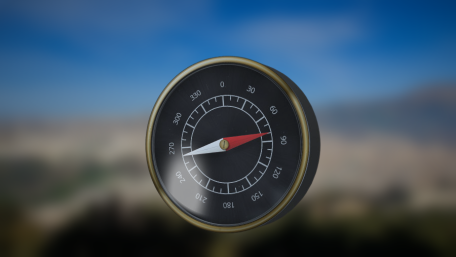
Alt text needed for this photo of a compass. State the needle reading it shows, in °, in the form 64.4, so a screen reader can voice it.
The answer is 80
